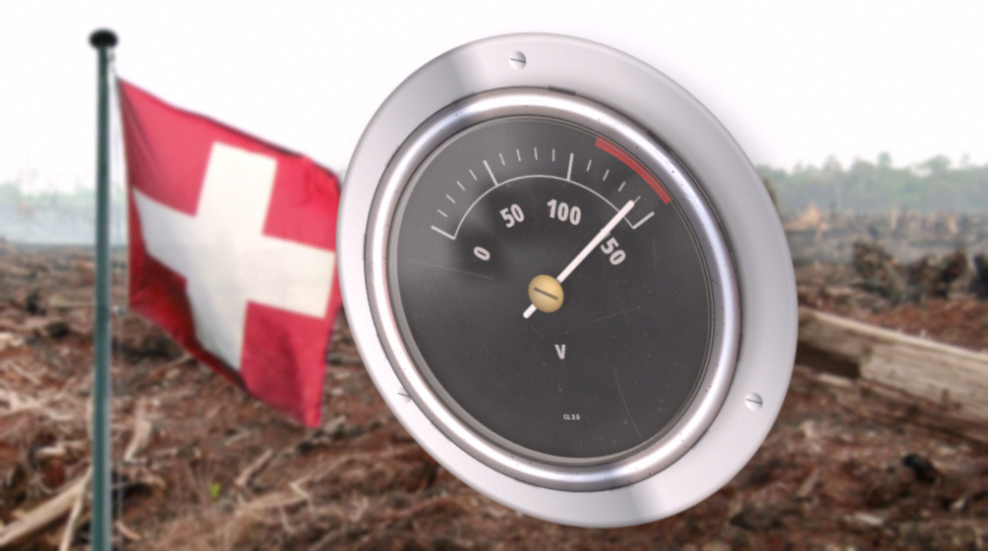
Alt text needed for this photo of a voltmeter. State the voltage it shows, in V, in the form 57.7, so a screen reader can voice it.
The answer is 140
